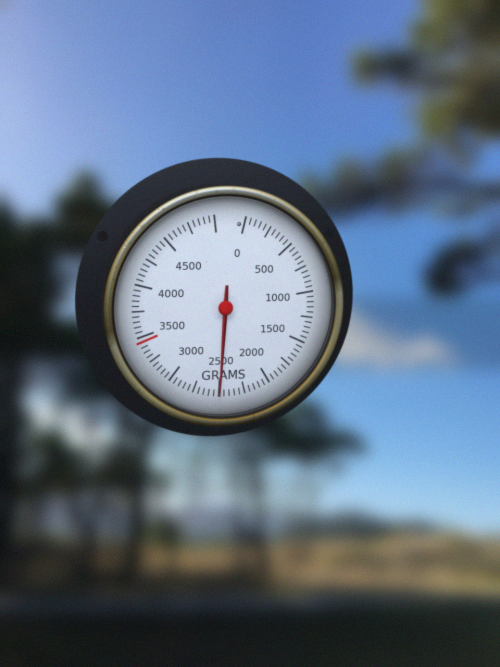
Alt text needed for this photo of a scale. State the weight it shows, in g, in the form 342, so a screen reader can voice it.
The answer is 2500
